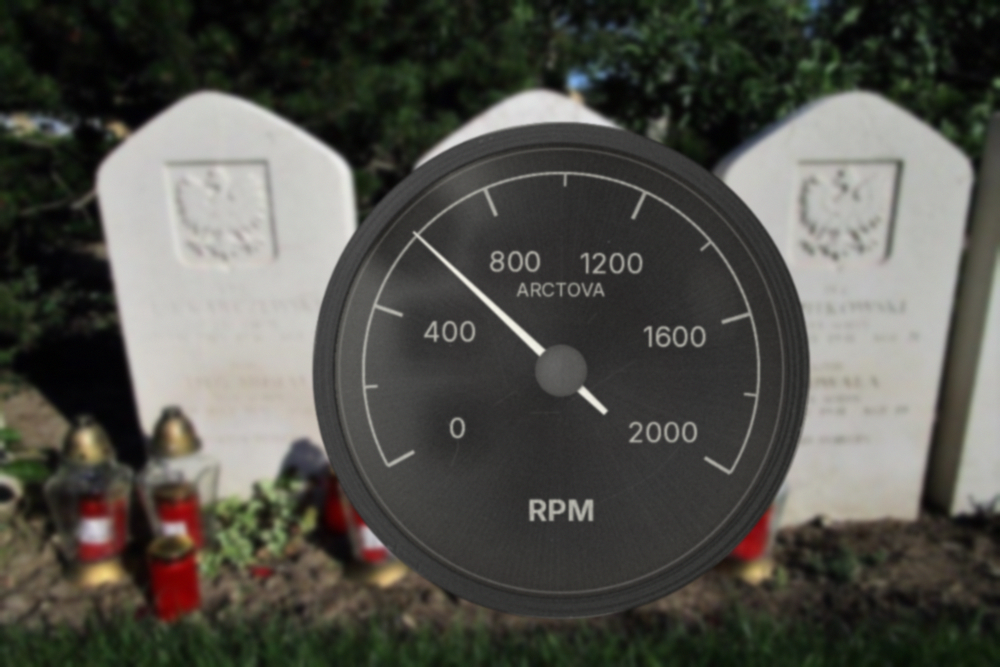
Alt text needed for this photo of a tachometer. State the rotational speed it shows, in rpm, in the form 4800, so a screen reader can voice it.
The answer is 600
